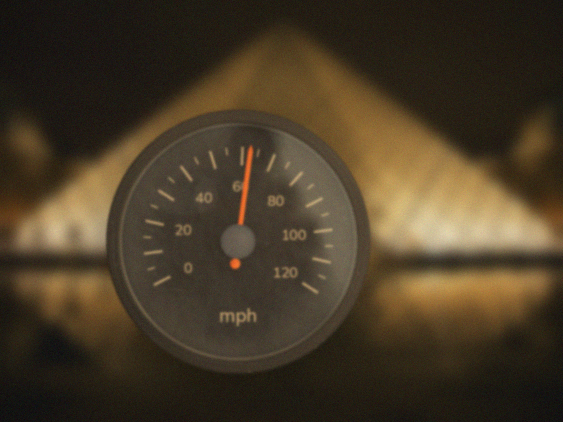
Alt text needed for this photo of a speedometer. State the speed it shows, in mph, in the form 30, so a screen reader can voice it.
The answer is 62.5
